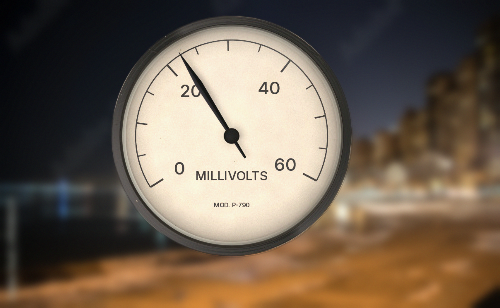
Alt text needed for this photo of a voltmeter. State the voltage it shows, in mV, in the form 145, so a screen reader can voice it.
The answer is 22.5
